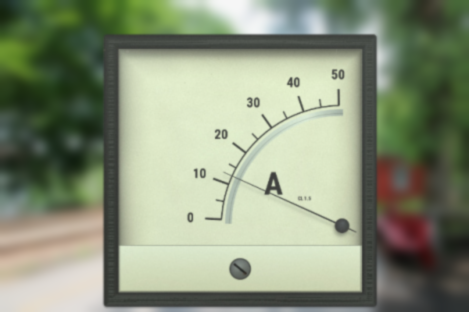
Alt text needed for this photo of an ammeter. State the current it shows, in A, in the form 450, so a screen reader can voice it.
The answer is 12.5
